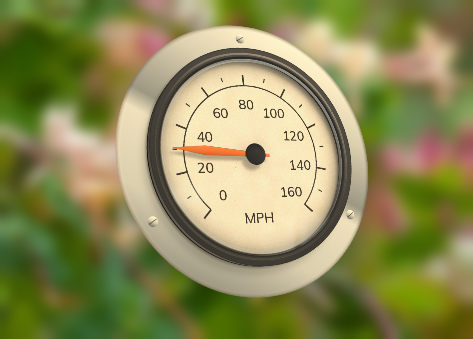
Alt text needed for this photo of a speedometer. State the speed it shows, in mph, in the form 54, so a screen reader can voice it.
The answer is 30
